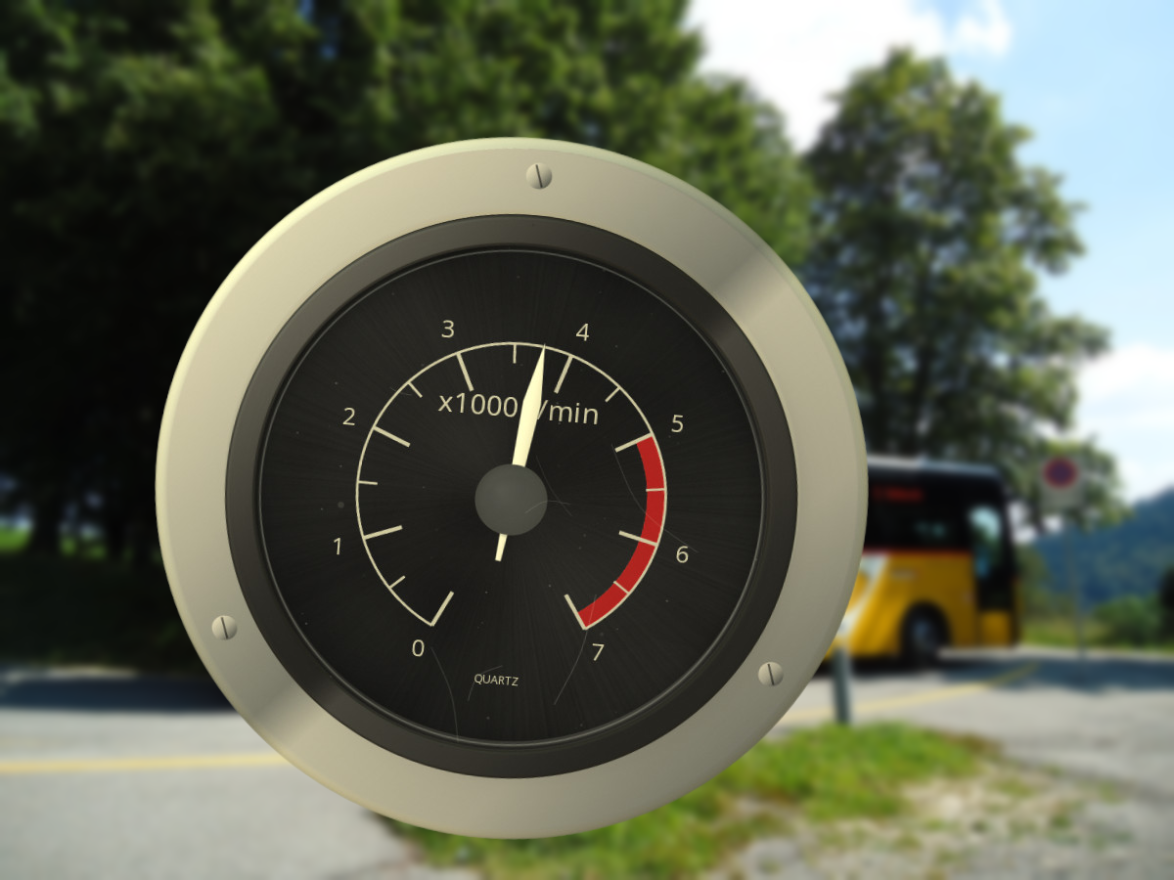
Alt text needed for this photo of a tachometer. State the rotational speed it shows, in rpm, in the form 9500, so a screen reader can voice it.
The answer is 3750
